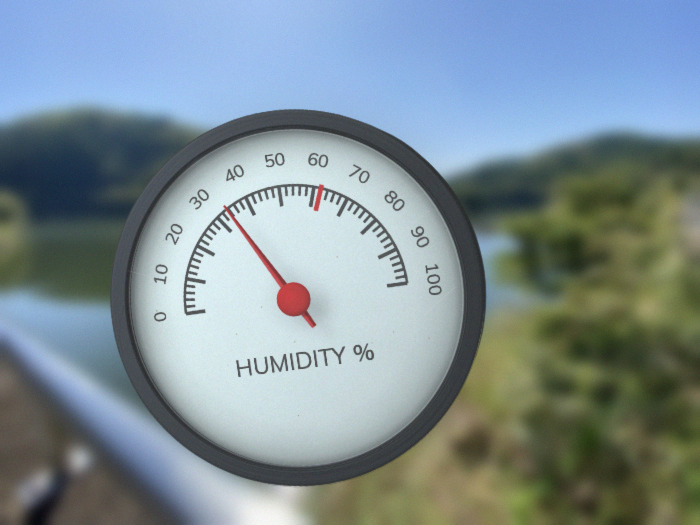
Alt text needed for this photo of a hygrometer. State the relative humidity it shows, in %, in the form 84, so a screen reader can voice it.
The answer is 34
